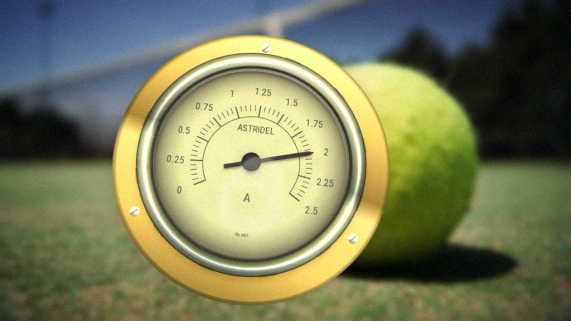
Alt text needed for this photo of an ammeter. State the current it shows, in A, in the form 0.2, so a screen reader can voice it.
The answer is 2
